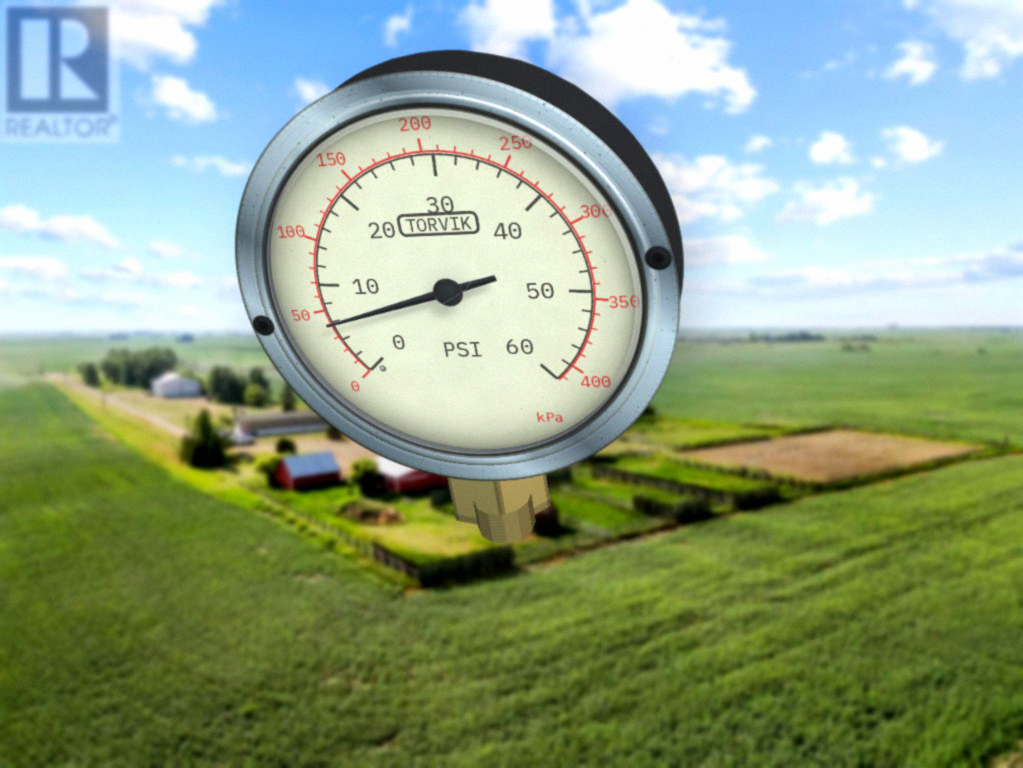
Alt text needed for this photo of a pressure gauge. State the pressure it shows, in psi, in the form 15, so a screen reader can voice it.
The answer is 6
